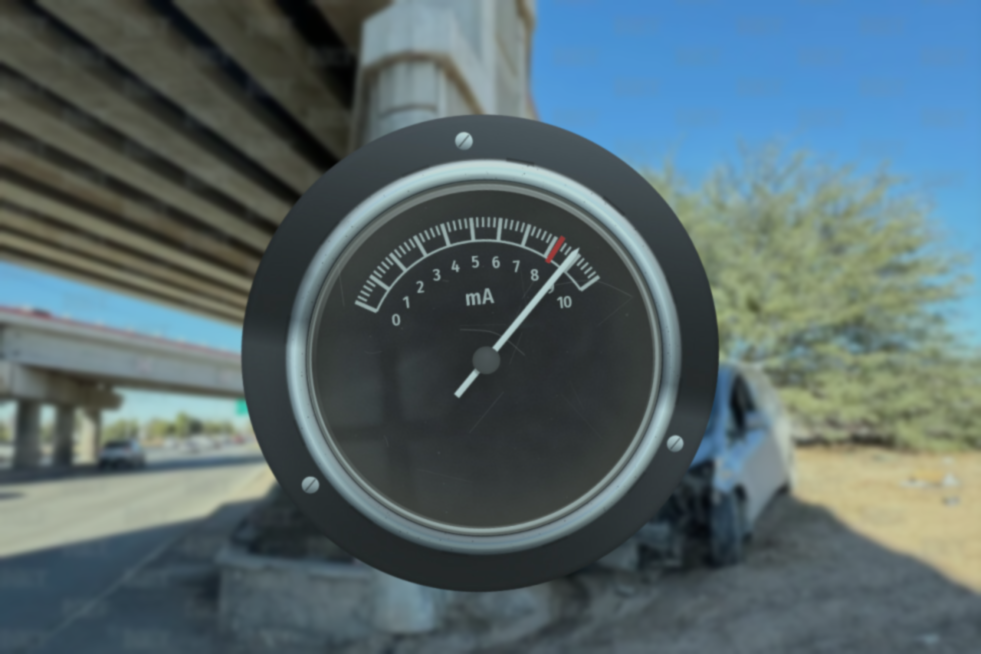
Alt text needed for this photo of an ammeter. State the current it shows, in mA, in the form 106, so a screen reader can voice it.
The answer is 8.8
